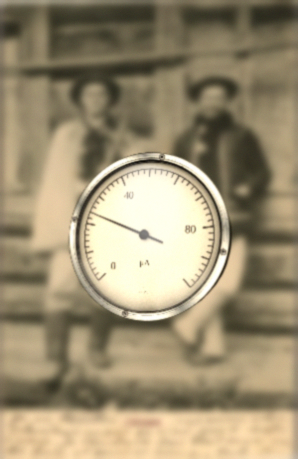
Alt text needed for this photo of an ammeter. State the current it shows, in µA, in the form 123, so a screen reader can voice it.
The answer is 24
